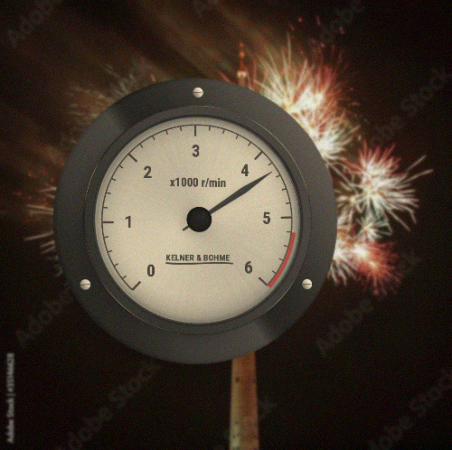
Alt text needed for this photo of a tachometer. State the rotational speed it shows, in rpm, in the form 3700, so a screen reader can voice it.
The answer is 4300
